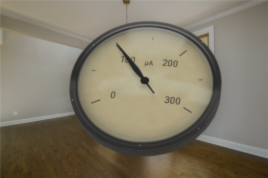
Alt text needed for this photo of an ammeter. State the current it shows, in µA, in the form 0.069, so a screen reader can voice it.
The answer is 100
